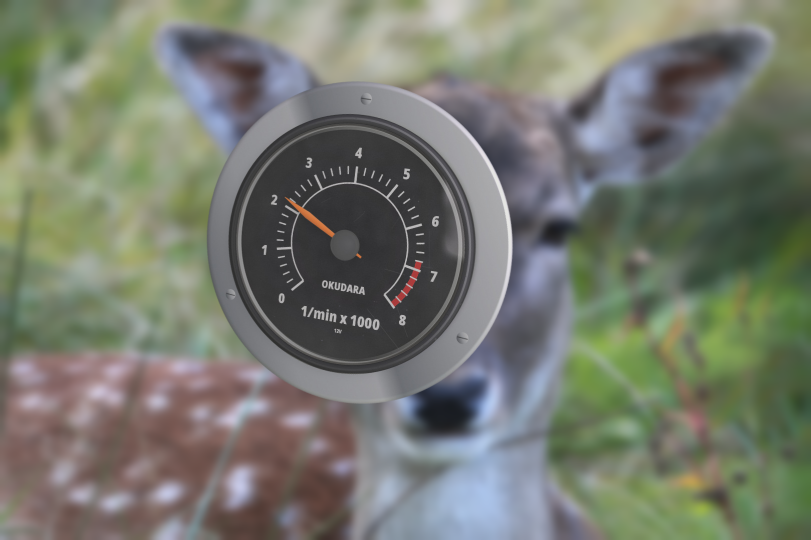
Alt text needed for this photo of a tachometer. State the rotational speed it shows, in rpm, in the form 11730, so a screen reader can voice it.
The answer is 2200
